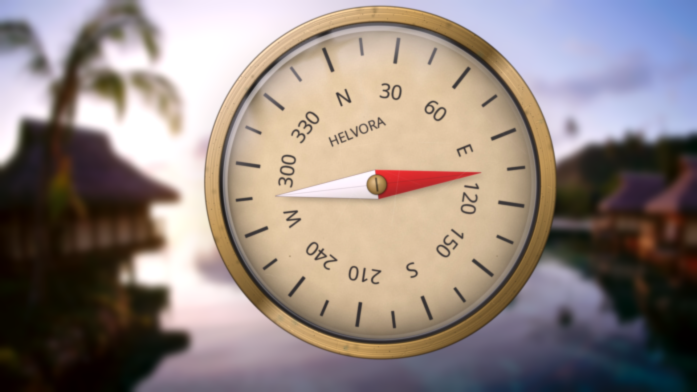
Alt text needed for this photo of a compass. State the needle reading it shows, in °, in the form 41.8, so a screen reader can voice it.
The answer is 105
